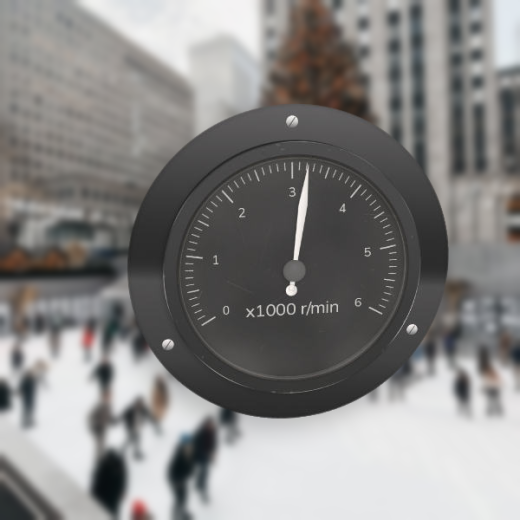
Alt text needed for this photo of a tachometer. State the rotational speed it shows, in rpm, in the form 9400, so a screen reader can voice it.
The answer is 3200
